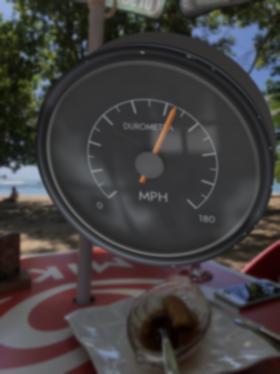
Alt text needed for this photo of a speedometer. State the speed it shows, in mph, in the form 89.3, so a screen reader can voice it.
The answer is 105
